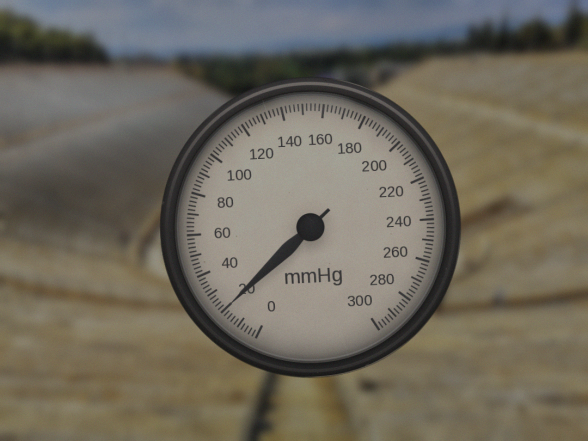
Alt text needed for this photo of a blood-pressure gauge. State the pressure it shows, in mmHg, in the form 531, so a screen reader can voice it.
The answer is 20
